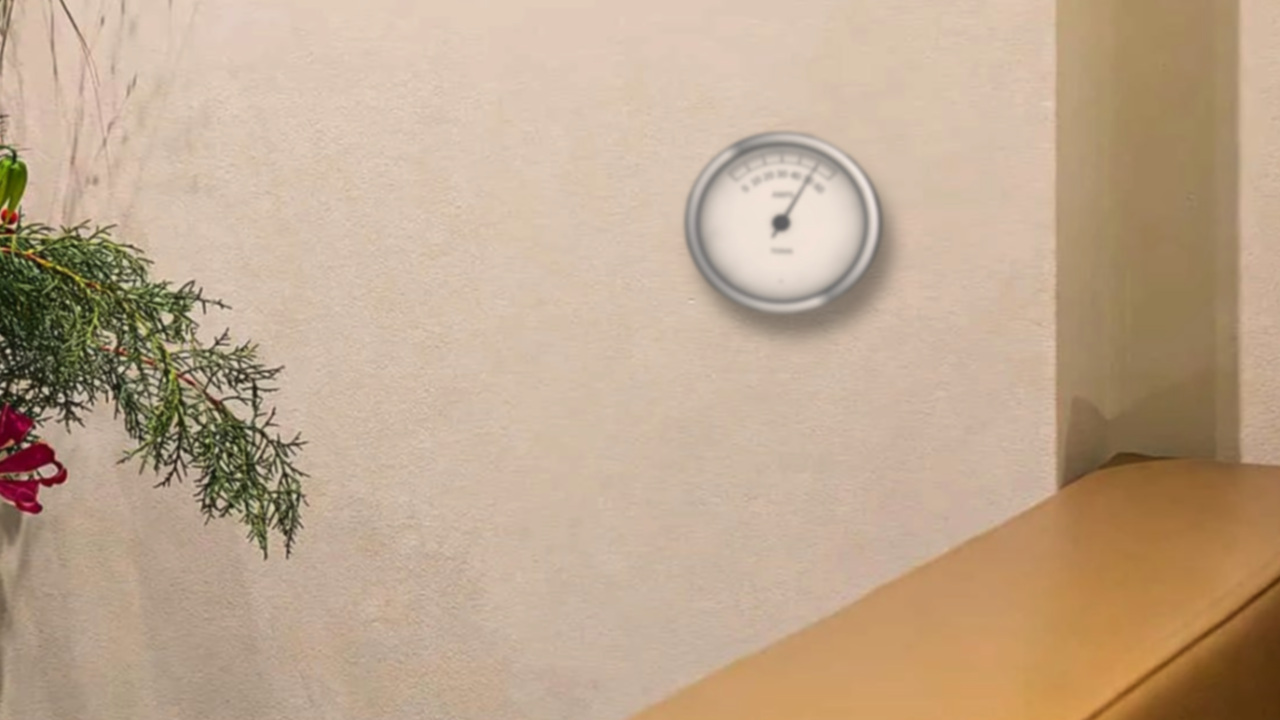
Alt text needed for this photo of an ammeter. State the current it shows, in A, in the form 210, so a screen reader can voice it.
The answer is 50
